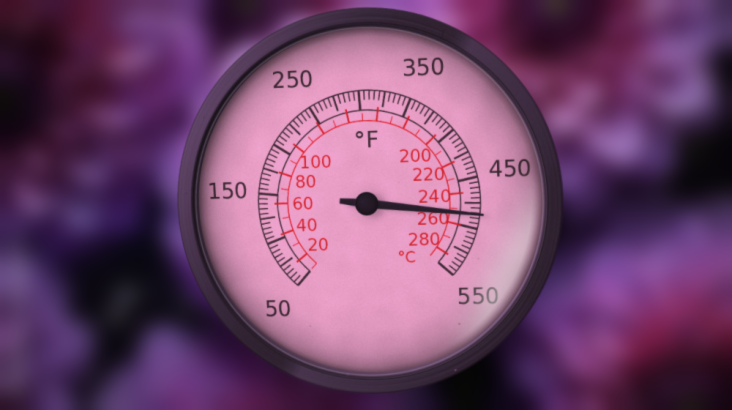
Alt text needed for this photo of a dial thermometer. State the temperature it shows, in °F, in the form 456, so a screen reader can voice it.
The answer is 485
